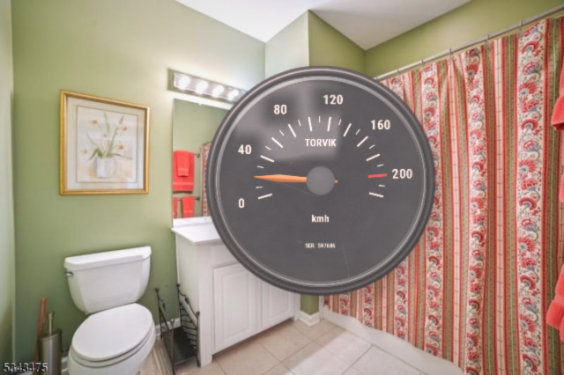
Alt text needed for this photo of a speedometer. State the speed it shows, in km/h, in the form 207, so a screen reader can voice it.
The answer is 20
